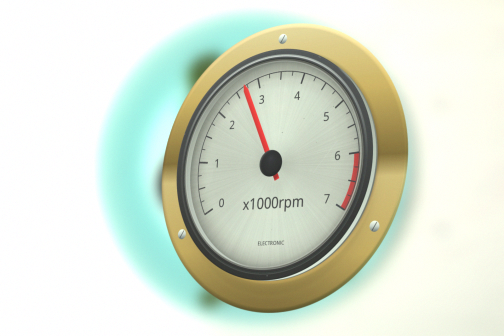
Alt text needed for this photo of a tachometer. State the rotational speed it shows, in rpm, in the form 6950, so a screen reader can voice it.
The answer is 2750
